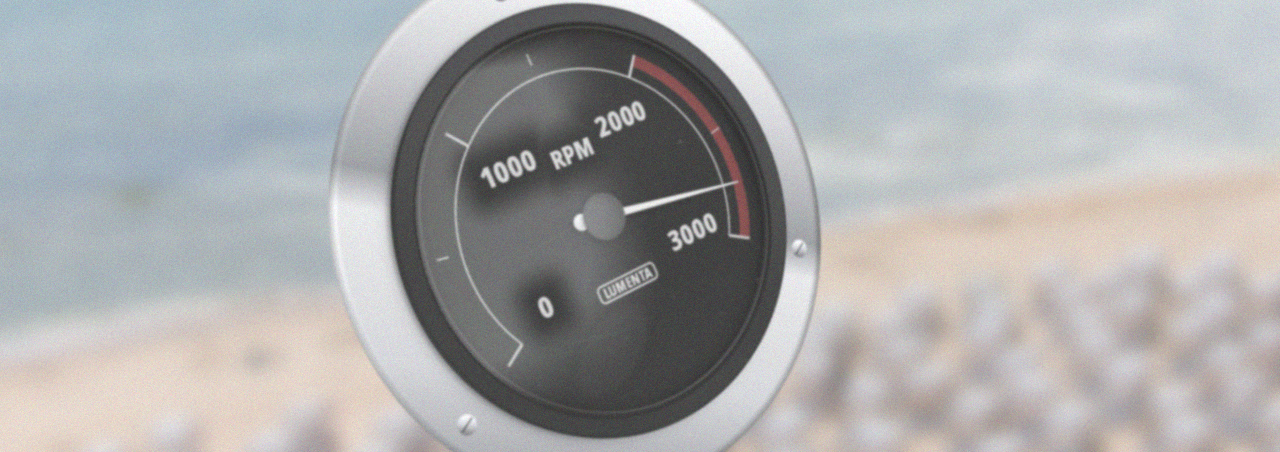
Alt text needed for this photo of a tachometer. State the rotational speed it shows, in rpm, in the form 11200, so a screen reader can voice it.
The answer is 2750
